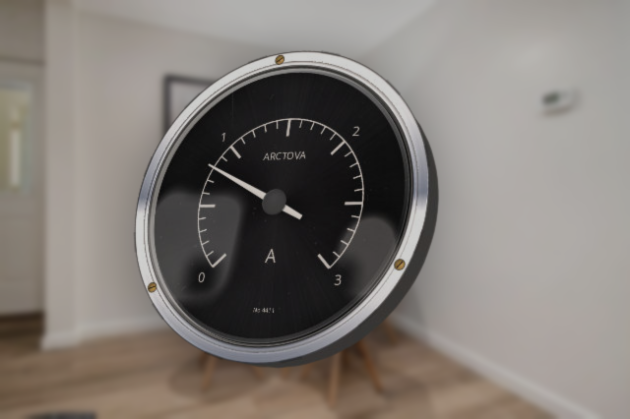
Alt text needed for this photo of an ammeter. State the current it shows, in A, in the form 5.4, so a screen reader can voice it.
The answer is 0.8
